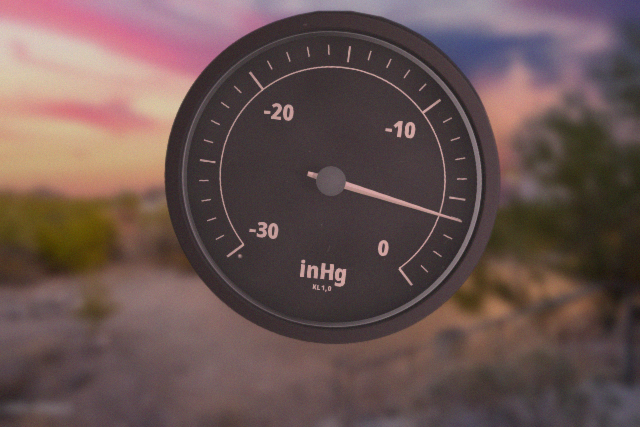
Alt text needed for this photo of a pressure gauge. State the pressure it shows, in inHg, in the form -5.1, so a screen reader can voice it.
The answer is -4
